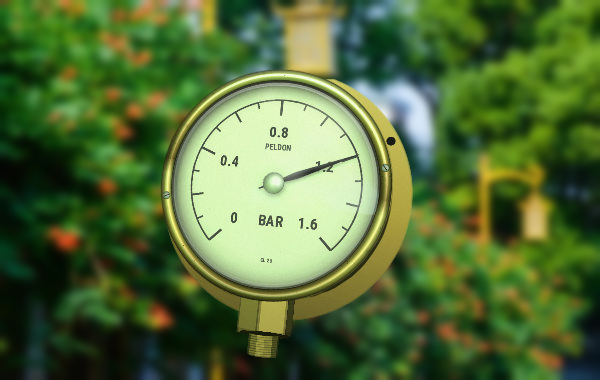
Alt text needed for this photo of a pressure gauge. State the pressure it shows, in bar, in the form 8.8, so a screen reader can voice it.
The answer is 1.2
